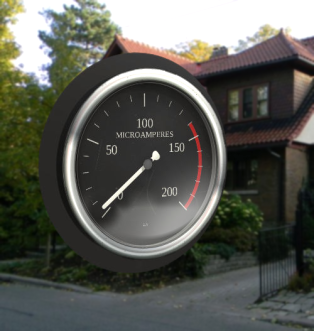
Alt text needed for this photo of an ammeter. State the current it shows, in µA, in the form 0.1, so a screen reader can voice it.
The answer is 5
